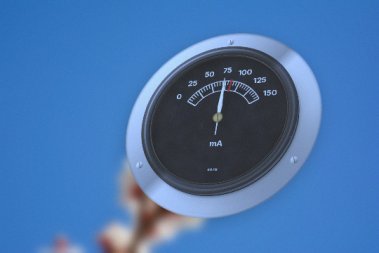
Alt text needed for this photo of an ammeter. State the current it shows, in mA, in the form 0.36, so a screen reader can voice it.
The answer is 75
